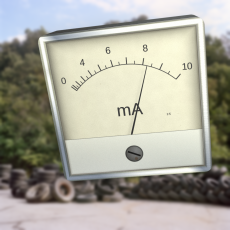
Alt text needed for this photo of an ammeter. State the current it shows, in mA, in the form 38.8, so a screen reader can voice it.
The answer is 8.25
